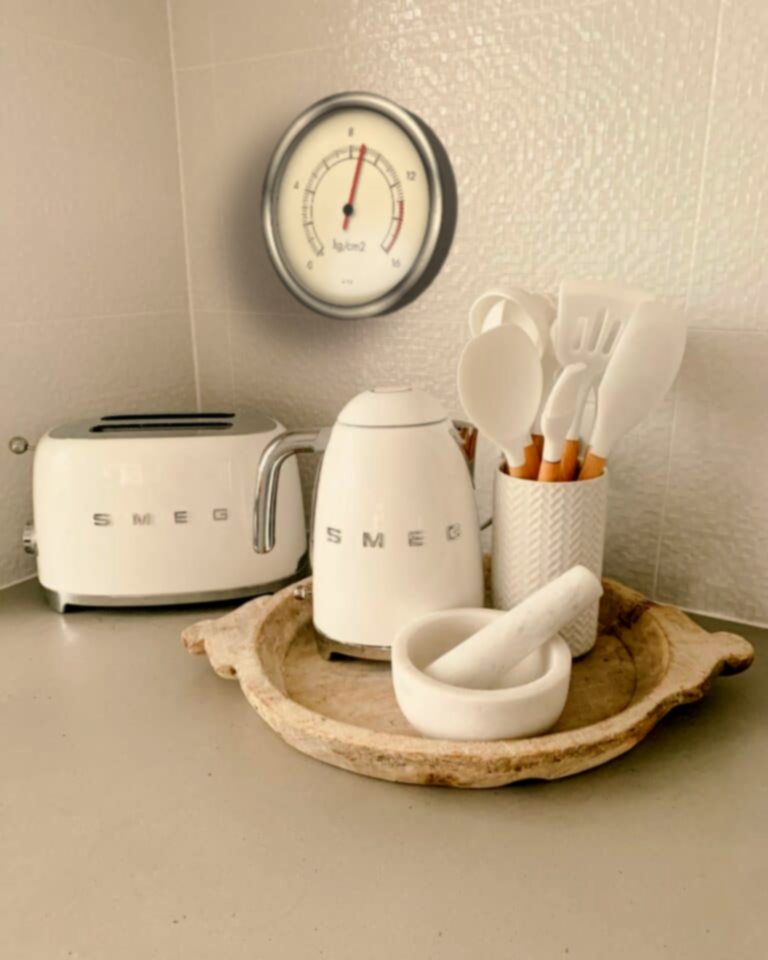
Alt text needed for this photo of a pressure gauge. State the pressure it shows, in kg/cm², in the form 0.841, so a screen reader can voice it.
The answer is 9
